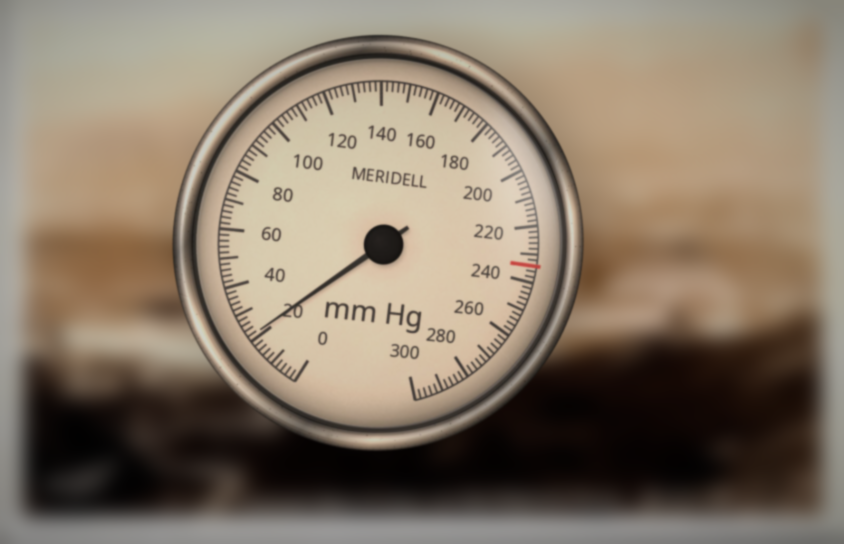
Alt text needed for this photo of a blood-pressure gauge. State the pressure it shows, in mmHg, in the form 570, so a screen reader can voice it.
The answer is 22
